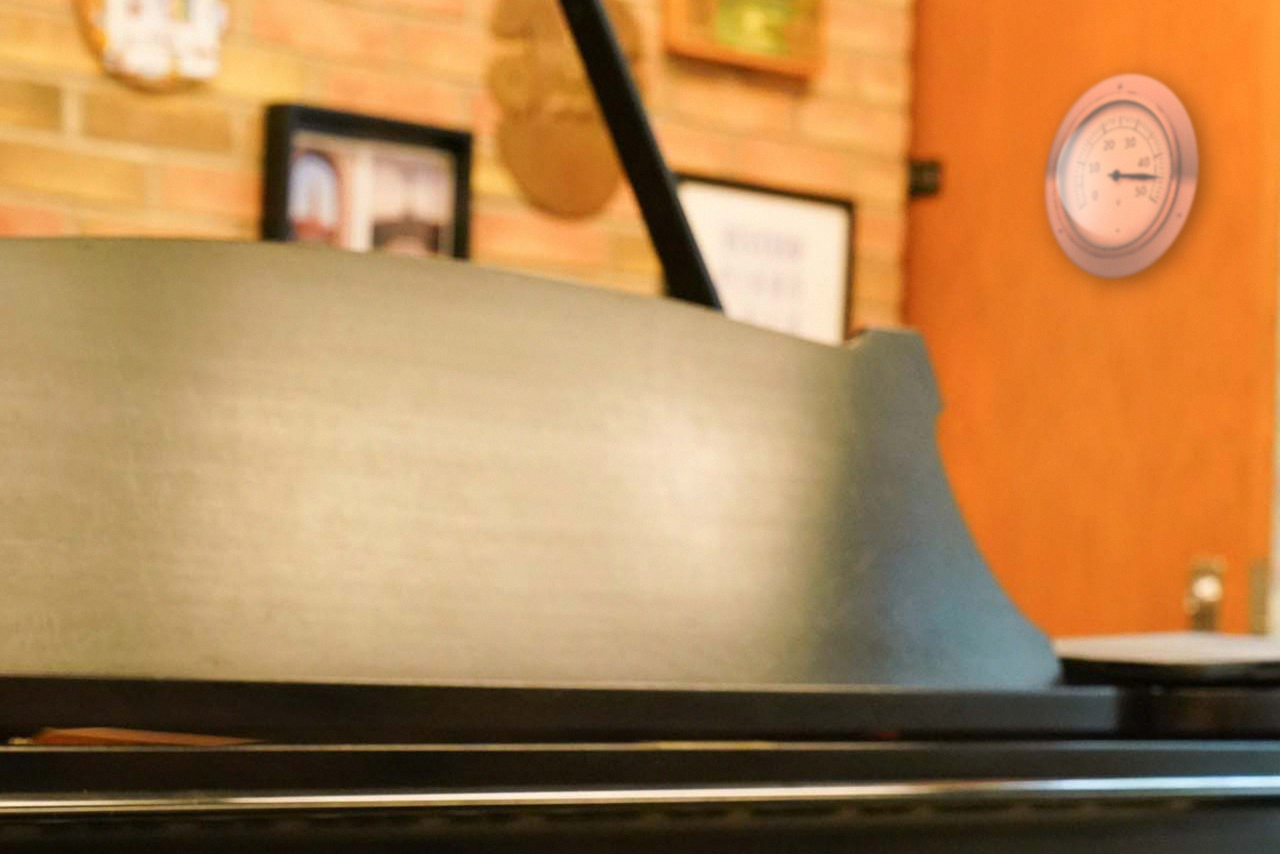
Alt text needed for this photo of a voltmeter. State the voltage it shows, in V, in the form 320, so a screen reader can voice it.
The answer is 45
